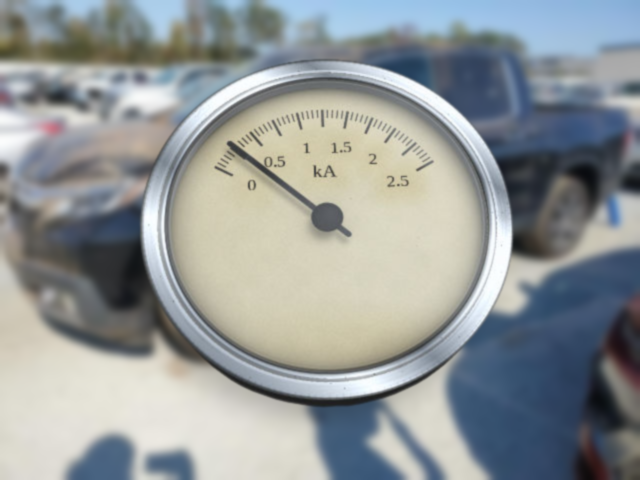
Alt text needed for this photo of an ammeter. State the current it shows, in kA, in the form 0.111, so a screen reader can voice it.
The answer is 0.25
